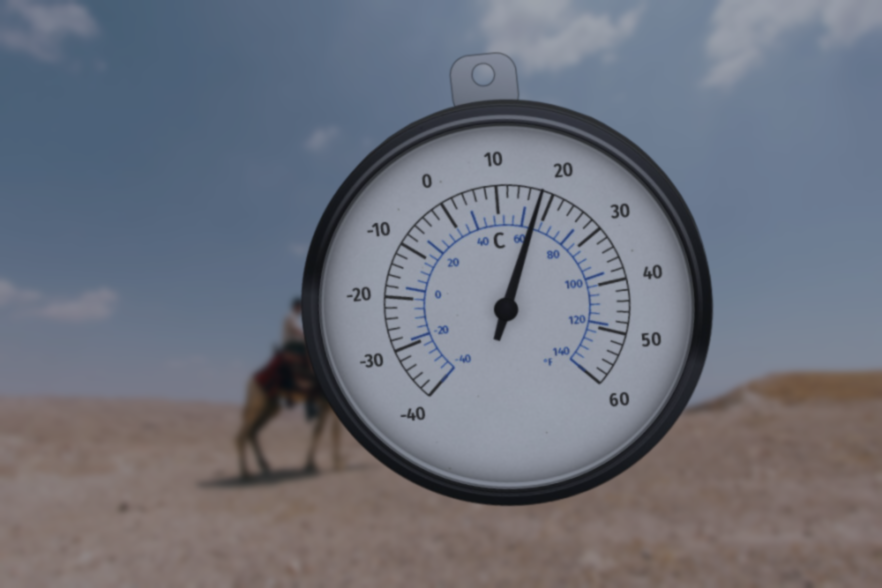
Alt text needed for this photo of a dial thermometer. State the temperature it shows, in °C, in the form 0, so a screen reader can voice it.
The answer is 18
